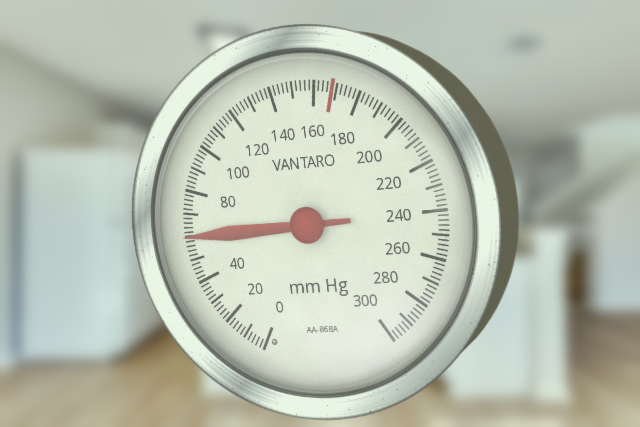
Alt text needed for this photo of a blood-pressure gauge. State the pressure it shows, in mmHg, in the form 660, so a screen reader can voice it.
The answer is 60
